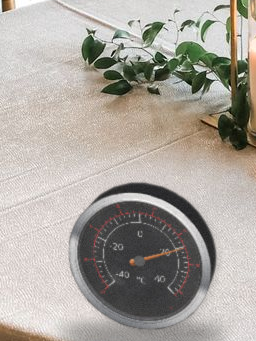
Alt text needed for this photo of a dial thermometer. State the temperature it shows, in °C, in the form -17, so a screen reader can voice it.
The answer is 20
